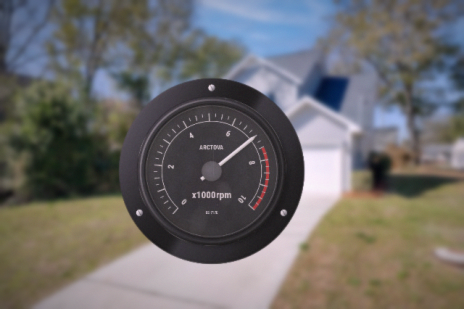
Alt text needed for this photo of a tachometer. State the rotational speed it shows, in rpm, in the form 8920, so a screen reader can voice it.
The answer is 7000
